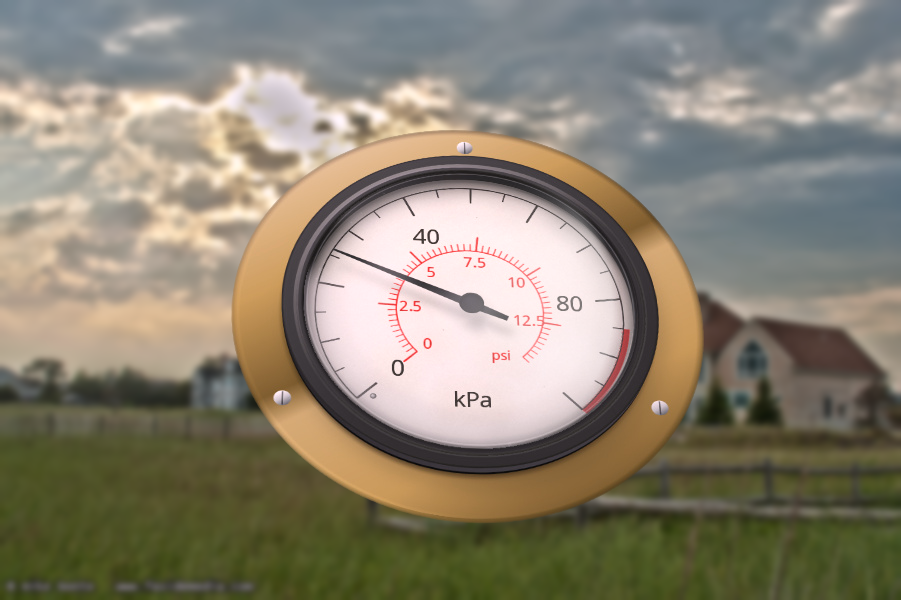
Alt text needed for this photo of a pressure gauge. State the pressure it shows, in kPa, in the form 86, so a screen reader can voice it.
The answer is 25
